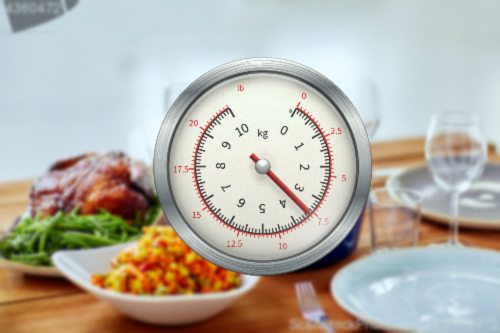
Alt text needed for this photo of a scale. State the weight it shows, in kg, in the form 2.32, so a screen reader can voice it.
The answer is 3.5
